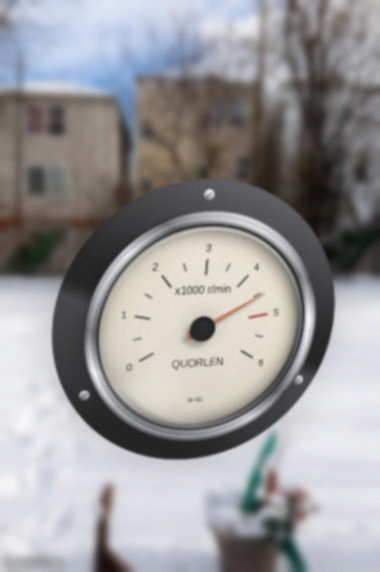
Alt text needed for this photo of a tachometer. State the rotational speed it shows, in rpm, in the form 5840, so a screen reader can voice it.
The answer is 4500
